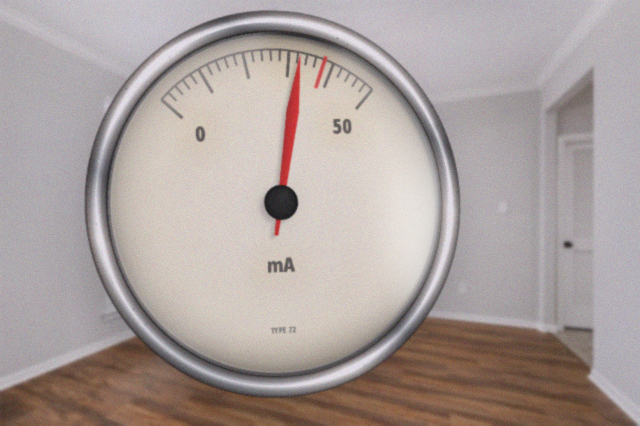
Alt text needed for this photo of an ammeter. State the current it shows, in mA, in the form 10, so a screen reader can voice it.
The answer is 32
